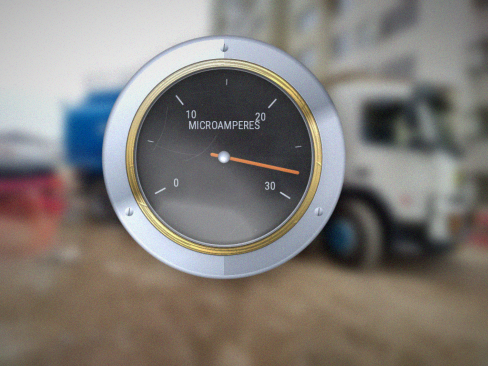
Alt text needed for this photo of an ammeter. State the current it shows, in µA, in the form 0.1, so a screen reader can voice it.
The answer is 27.5
